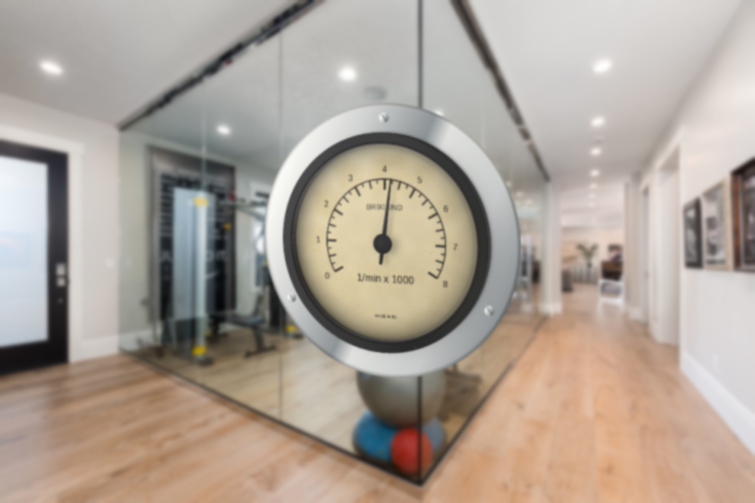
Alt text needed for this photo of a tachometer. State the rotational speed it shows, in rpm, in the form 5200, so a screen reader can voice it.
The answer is 4250
